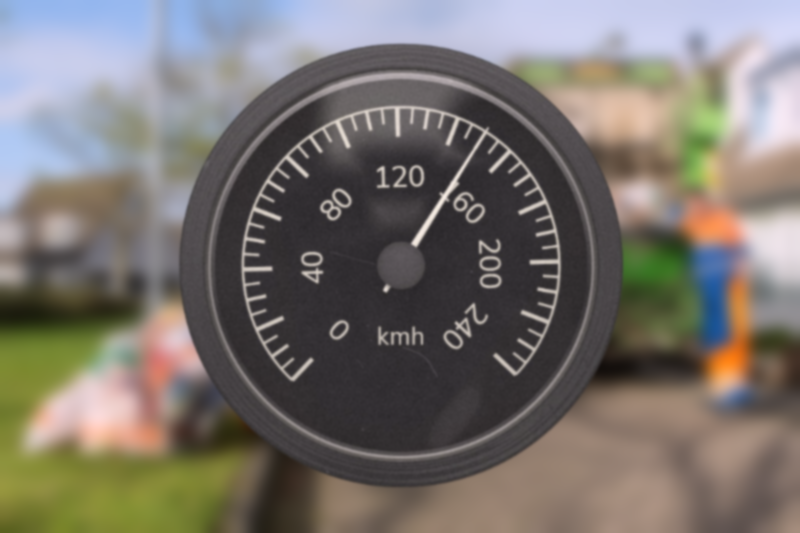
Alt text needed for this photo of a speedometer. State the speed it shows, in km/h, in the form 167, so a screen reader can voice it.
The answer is 150
